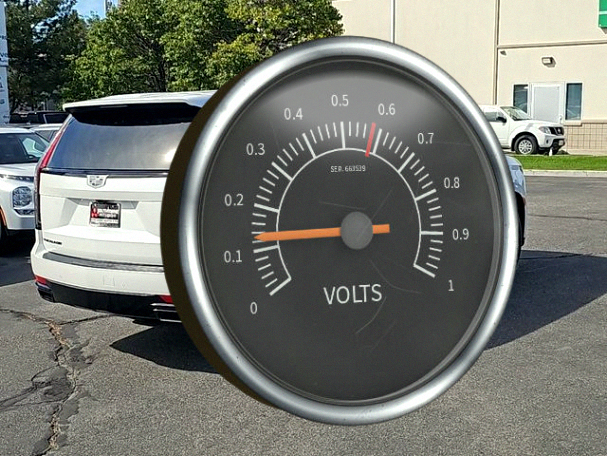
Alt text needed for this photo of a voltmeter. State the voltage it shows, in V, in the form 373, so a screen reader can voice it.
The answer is 0.13
